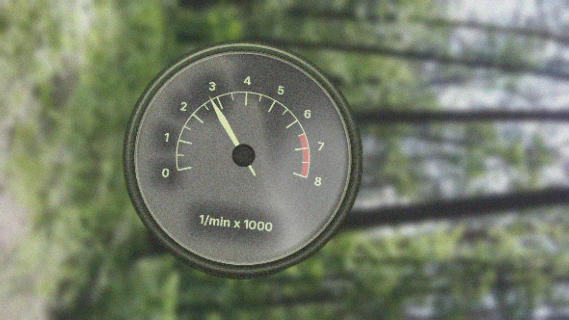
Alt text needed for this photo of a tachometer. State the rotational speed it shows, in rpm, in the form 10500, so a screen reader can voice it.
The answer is 2750
